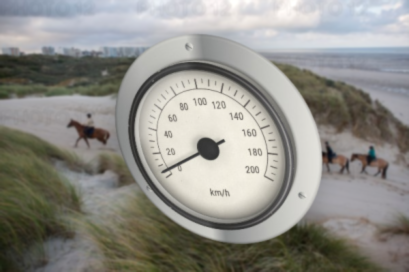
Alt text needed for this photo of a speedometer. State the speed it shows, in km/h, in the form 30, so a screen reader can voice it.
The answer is 5
